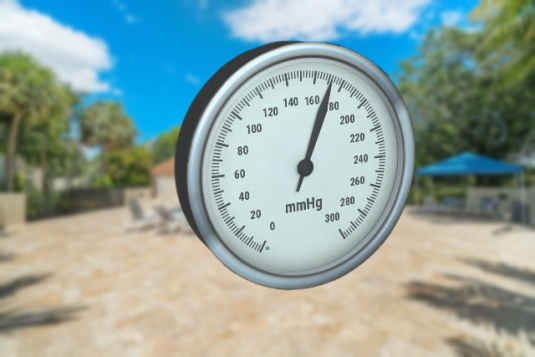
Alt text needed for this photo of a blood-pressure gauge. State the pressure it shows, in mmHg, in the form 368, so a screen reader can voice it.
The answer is 170
